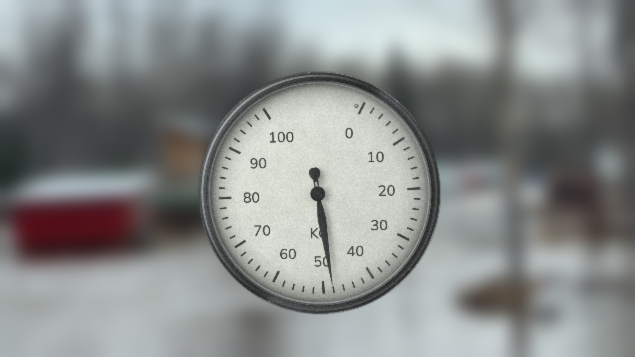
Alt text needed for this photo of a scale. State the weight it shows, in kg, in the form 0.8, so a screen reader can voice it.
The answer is 48
